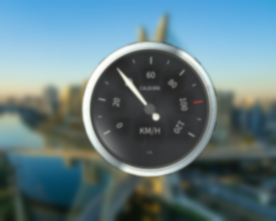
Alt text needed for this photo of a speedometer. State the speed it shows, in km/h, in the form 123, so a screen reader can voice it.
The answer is 40
